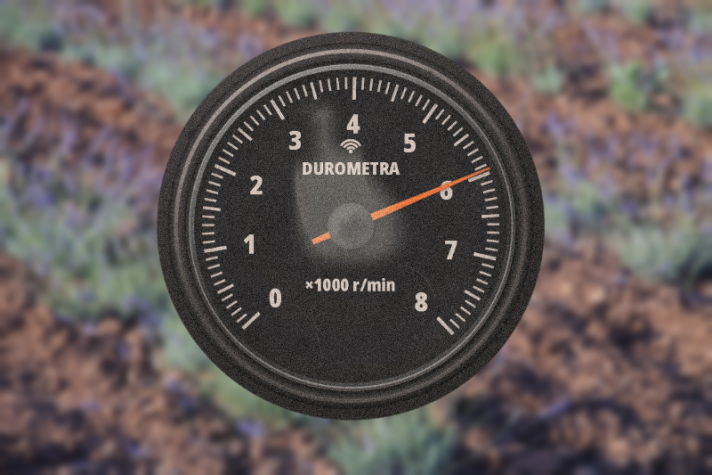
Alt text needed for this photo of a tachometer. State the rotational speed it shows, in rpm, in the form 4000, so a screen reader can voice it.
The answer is 5950
